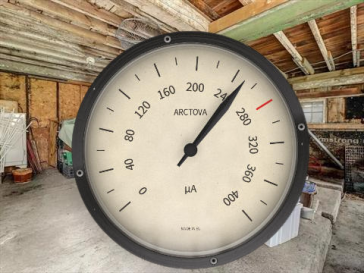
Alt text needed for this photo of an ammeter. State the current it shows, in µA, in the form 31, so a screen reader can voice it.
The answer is 250
